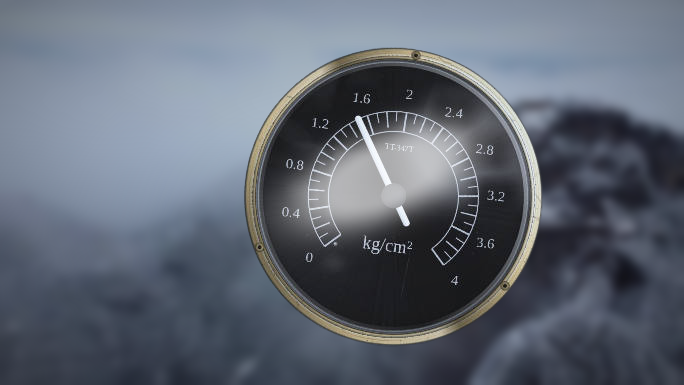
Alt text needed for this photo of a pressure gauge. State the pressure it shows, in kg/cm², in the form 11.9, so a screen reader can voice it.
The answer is 1.5
